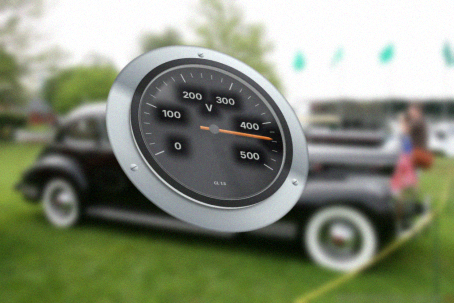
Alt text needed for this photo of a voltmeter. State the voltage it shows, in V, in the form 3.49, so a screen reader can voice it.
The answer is 440
